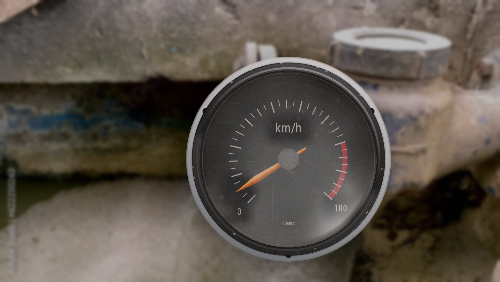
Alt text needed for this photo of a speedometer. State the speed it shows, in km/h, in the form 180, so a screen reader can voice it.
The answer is 10
